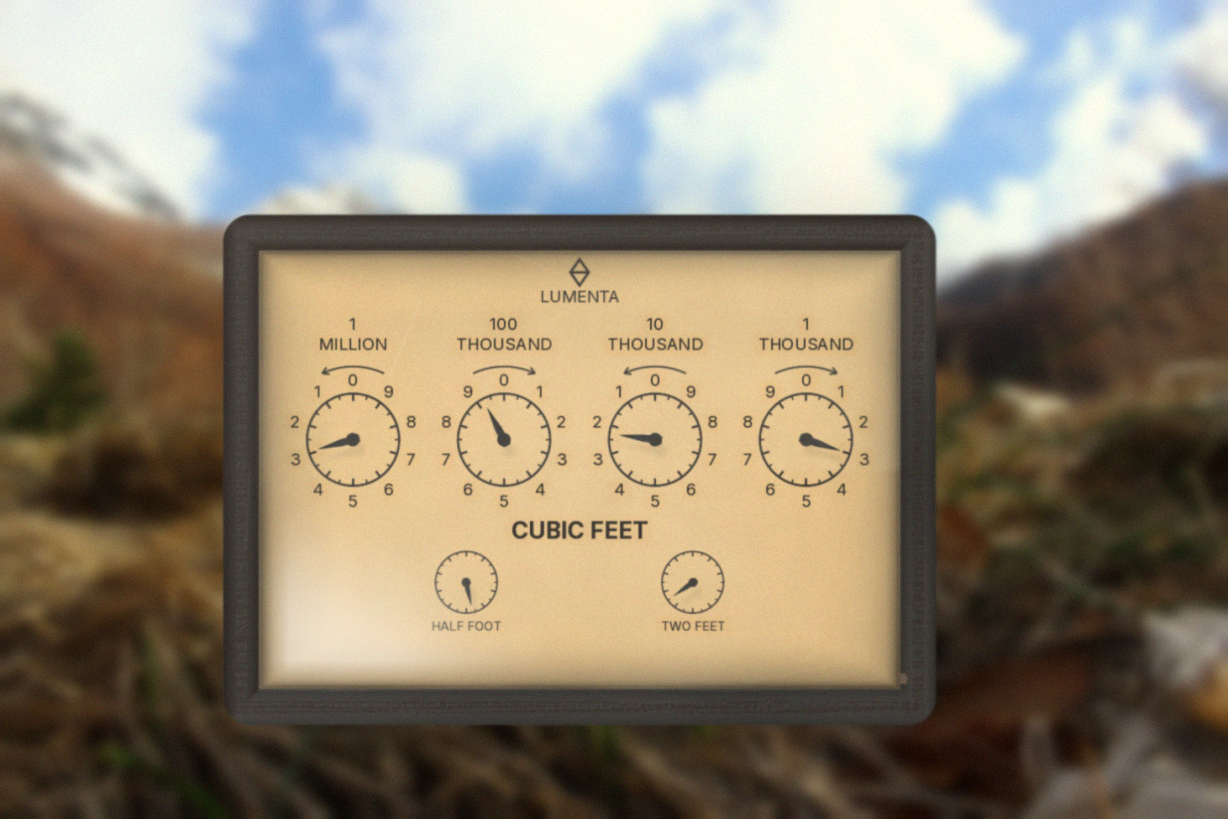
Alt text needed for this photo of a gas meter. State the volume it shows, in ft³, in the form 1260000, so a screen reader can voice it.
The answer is 292300
